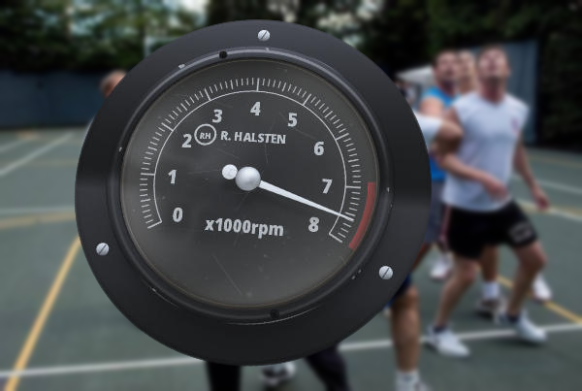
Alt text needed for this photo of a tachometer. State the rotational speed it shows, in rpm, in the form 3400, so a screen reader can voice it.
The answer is 7600
